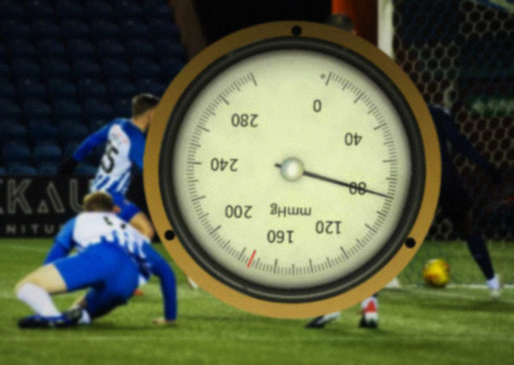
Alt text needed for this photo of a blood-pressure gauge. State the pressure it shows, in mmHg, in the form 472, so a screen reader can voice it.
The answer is 80
